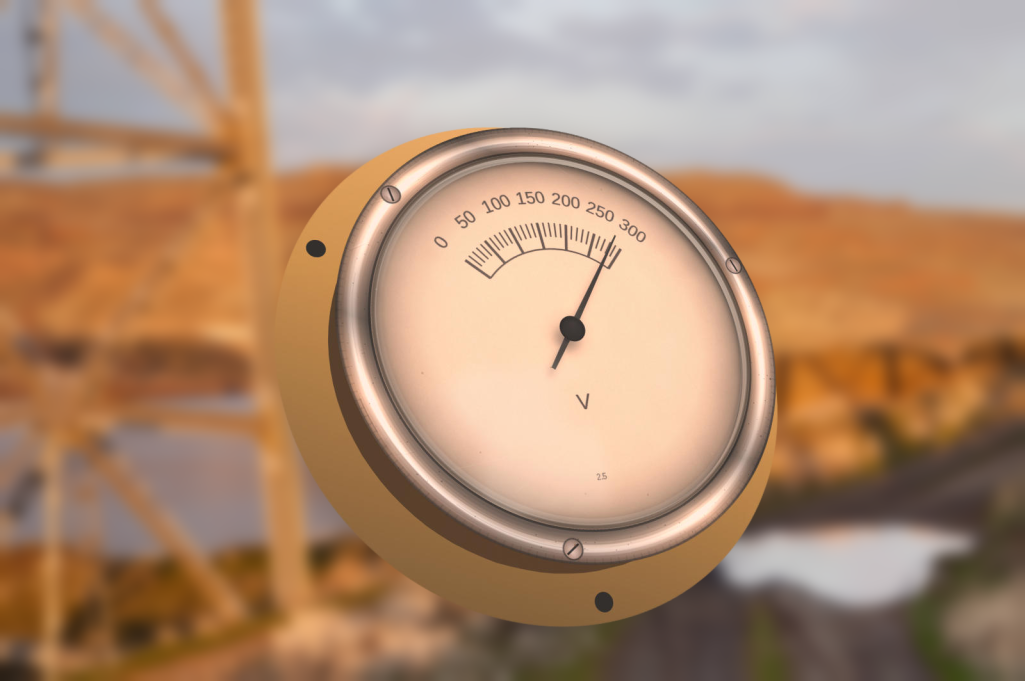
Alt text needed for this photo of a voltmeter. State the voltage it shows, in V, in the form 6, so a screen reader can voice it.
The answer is 280
